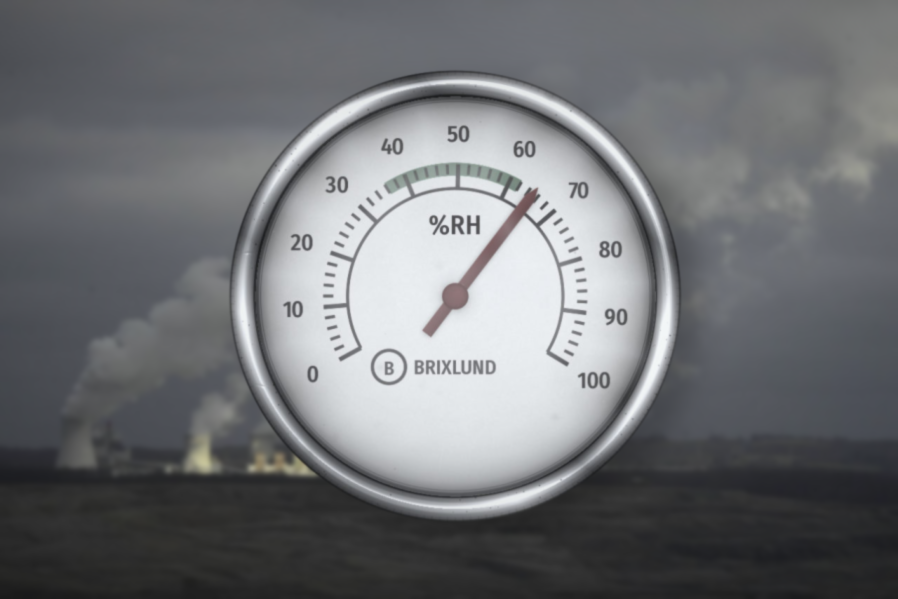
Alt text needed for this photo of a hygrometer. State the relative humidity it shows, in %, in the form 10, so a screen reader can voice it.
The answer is 65
